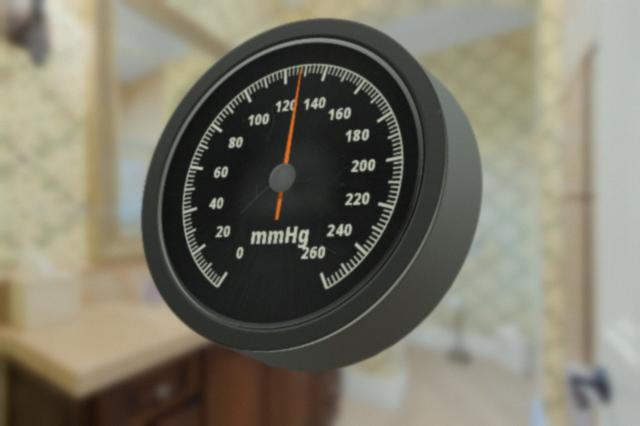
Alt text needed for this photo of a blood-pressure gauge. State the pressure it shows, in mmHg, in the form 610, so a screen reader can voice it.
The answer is 130
